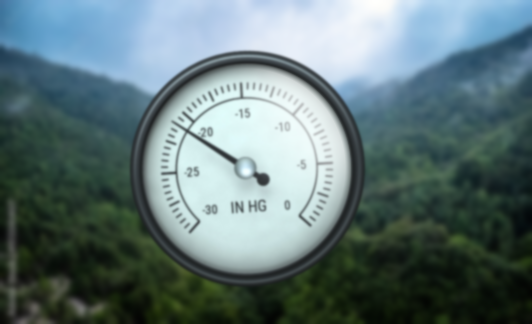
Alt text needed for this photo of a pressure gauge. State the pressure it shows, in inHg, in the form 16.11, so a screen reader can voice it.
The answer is -21
